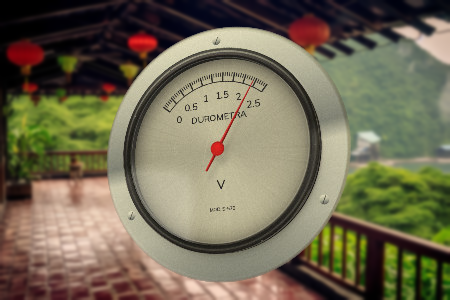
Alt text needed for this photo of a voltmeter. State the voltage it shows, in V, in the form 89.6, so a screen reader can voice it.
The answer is 2.25
